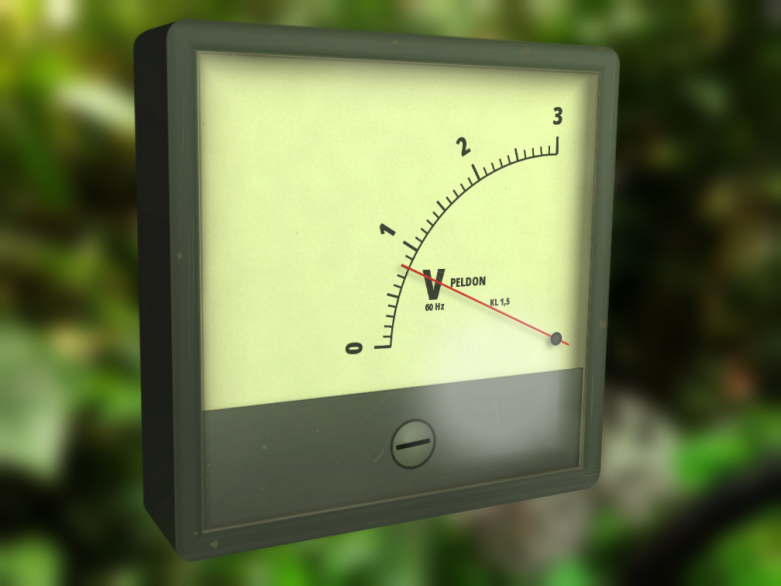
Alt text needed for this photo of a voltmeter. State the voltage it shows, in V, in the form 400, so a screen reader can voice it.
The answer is 0.8
